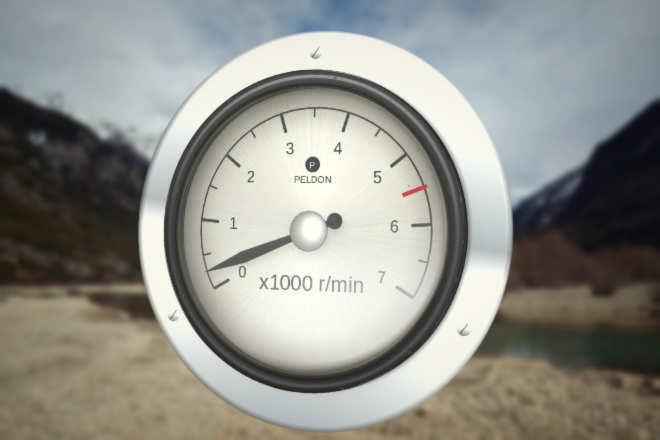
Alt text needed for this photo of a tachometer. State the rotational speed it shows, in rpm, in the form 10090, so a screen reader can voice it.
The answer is 250
